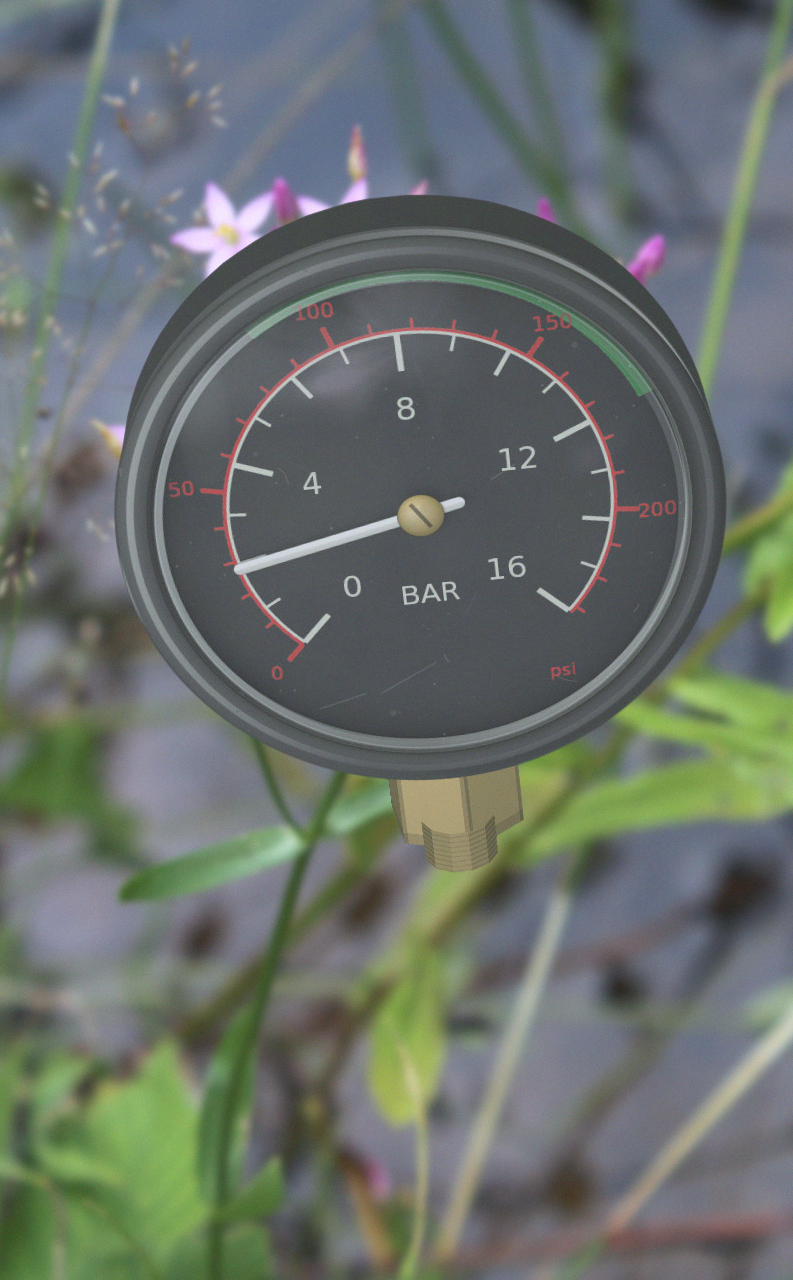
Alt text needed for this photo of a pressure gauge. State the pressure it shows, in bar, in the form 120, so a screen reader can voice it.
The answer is 2
